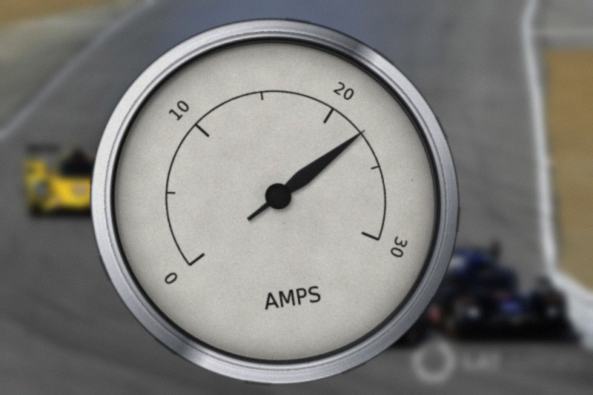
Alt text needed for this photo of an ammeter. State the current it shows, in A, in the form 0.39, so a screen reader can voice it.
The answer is 22.5
